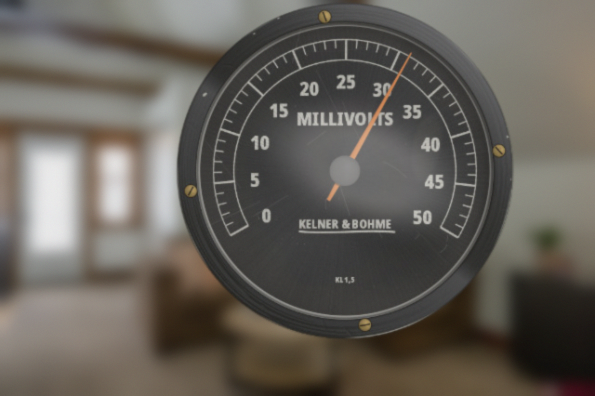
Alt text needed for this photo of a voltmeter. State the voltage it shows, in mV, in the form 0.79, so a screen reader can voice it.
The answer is 31
